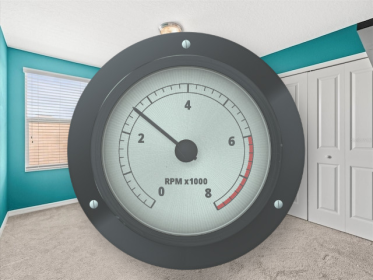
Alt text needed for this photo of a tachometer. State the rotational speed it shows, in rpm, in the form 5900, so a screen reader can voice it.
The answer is 2600
